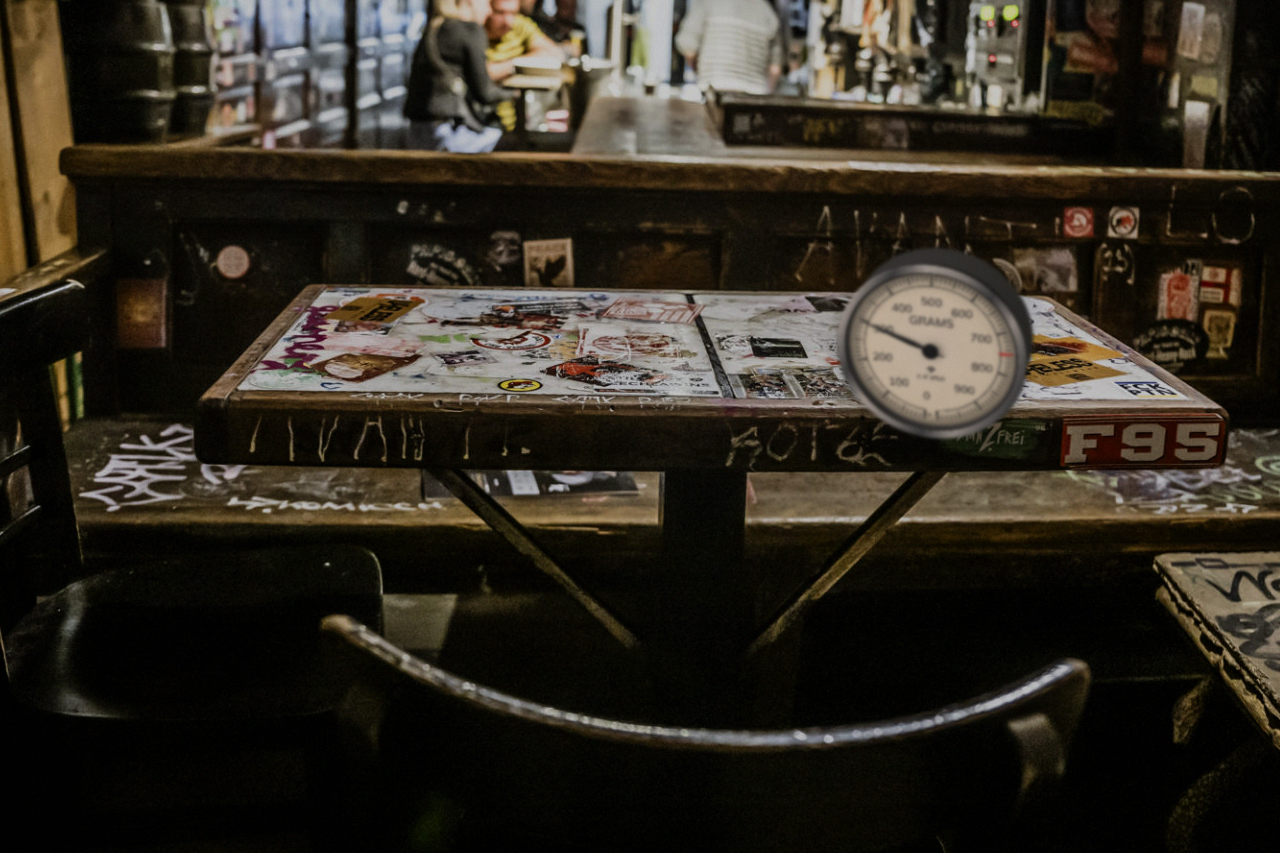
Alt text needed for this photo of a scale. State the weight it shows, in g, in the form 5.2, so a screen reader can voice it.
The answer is 300
